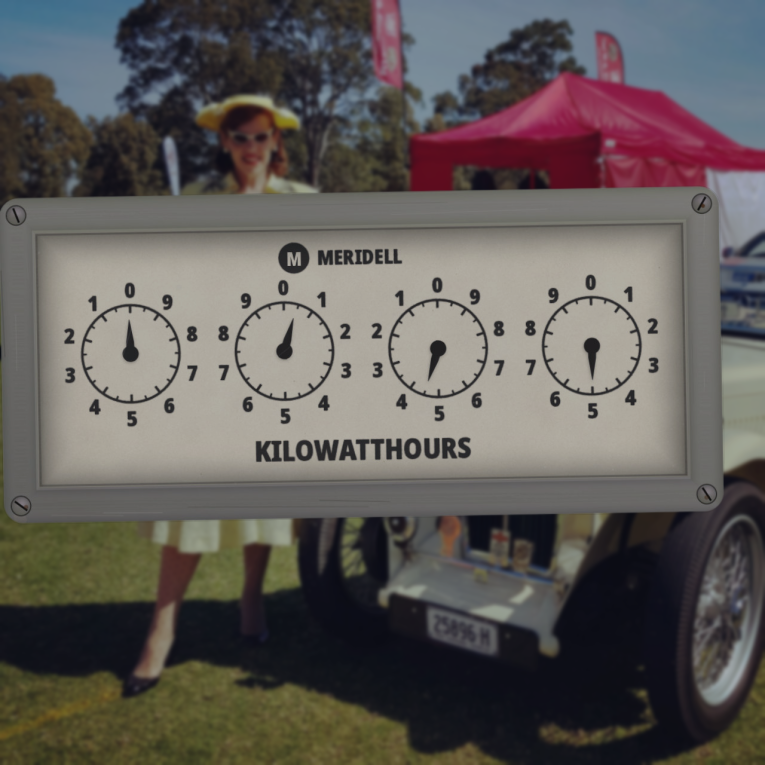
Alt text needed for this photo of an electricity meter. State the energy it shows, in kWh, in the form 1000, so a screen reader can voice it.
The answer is 45
